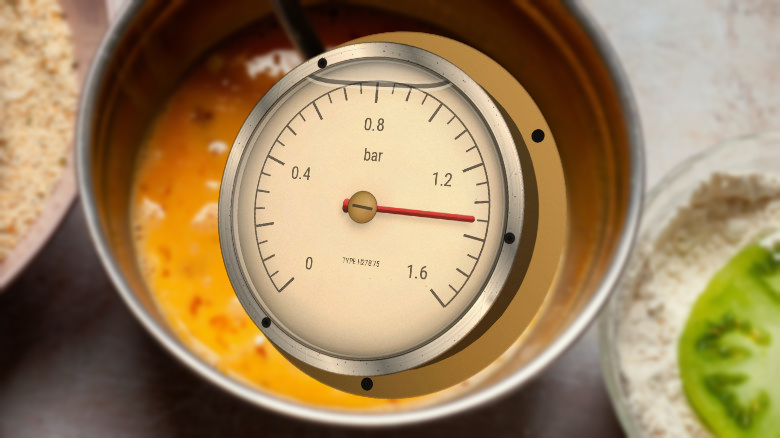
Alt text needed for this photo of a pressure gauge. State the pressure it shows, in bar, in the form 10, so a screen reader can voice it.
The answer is 1.35
